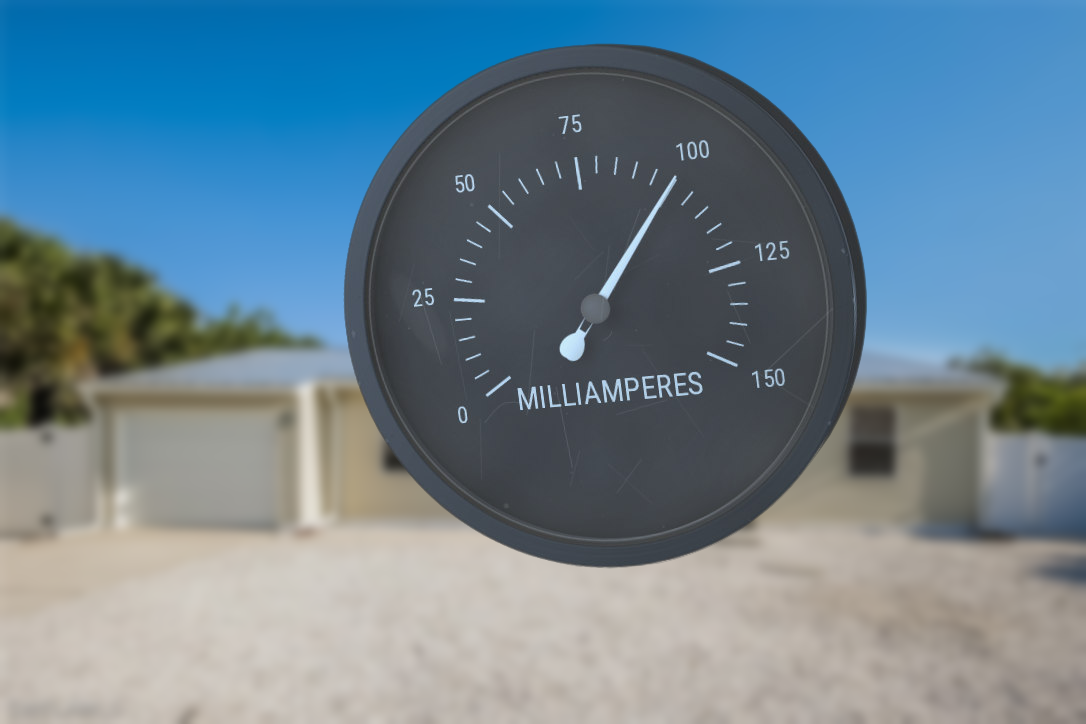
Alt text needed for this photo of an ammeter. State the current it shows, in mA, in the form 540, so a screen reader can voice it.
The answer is 100
